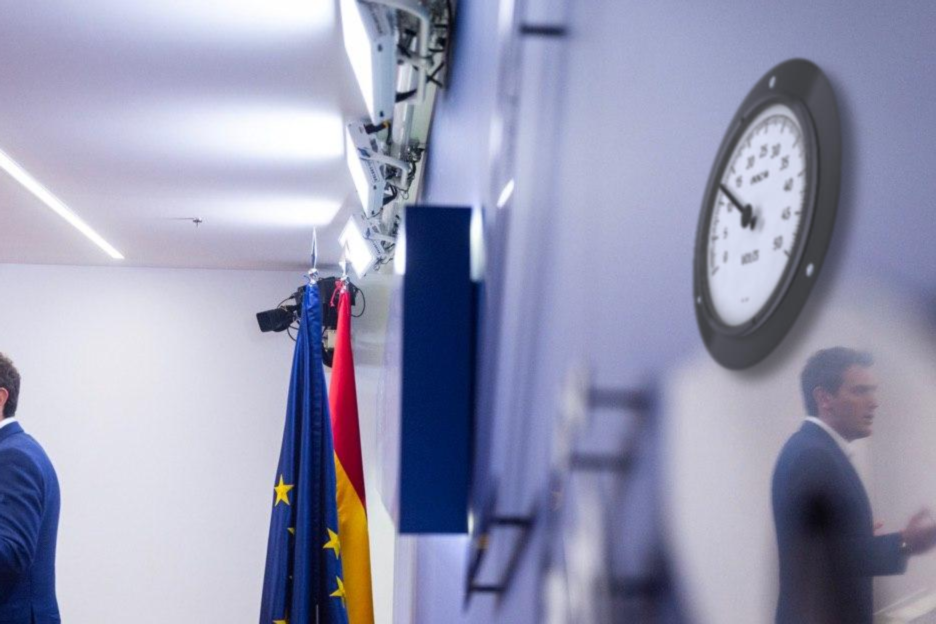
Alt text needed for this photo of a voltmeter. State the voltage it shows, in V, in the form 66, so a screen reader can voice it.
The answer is 12.5
